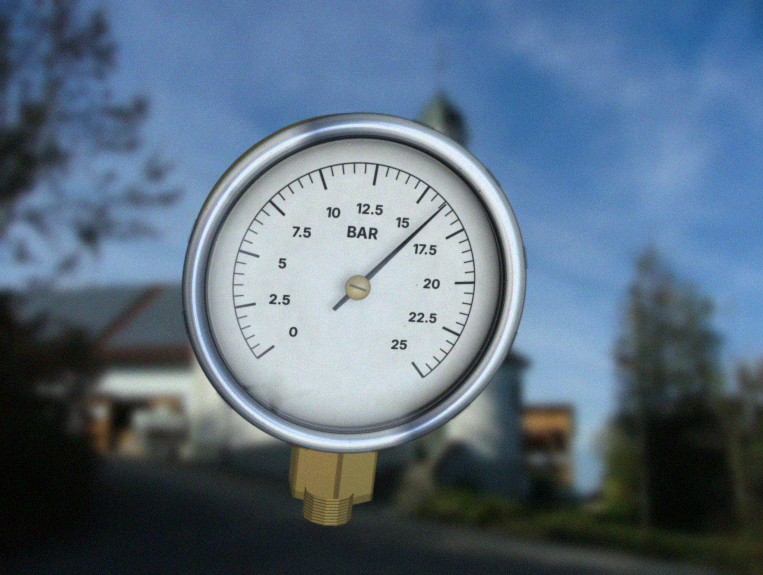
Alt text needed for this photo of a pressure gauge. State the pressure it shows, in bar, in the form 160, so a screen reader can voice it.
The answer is 16
